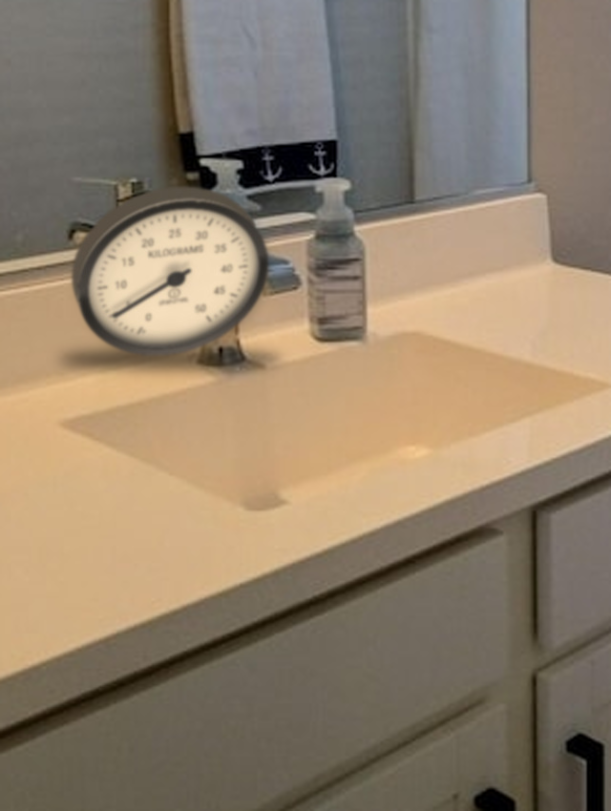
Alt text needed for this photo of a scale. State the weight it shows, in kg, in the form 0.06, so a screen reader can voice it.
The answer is 5
